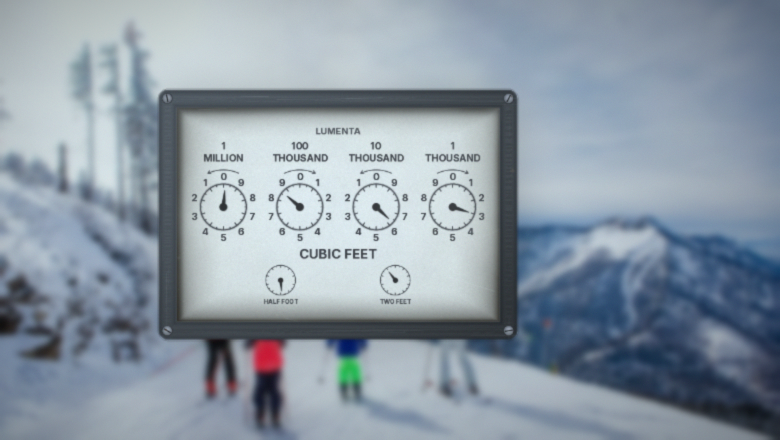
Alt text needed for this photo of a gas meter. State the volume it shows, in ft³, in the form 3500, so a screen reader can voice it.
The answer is 986300
